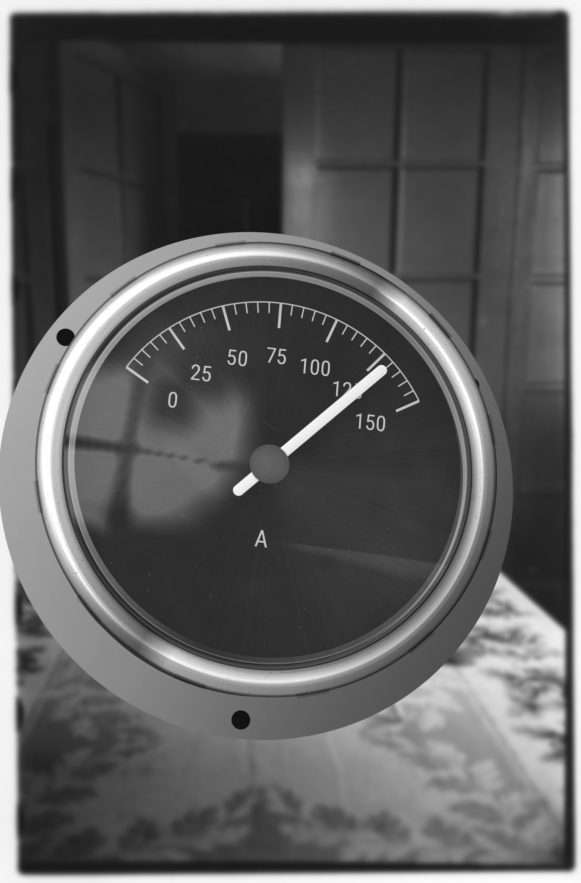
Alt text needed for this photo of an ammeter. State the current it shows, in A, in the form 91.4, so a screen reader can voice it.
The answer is 130
